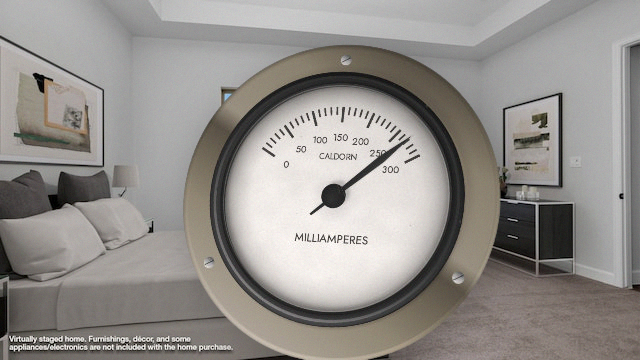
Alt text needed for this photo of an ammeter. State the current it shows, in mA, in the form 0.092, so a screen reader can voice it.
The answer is 270
